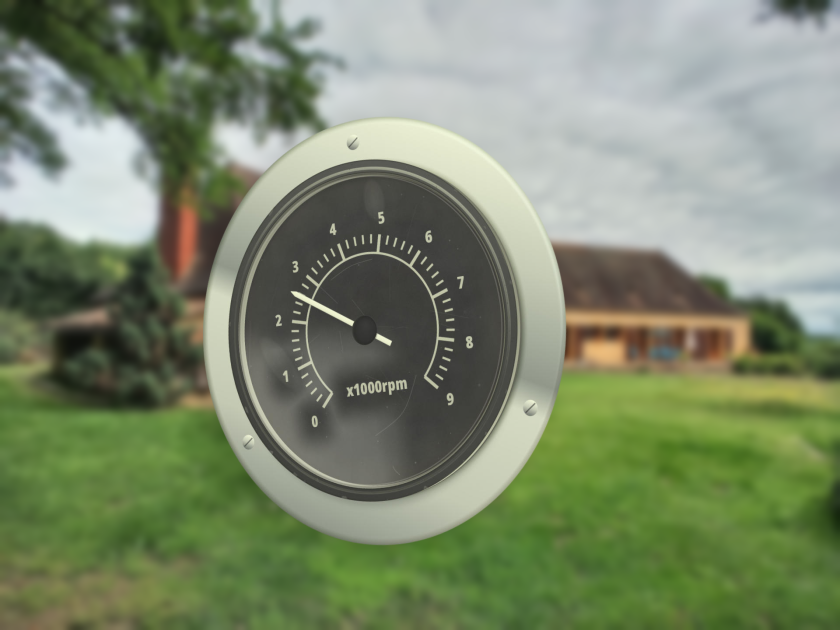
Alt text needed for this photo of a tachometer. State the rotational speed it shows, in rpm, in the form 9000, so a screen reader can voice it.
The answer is 2600
